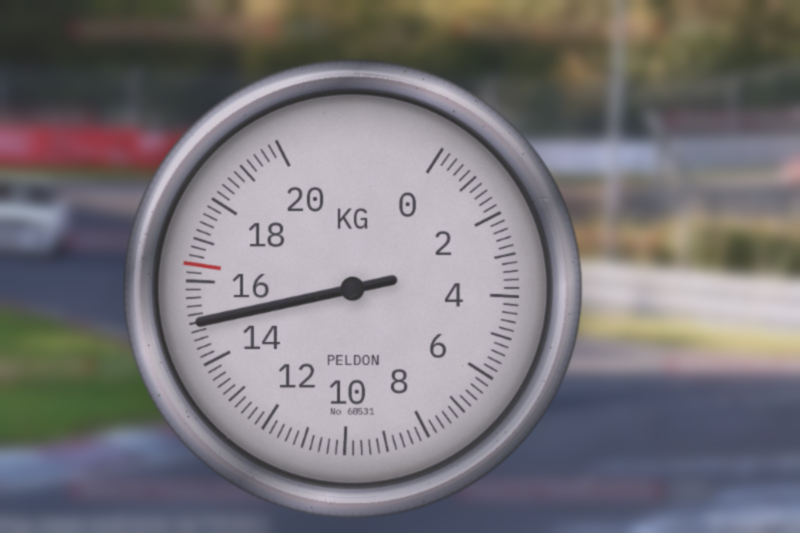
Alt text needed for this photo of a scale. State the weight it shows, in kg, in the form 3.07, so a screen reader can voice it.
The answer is 15
